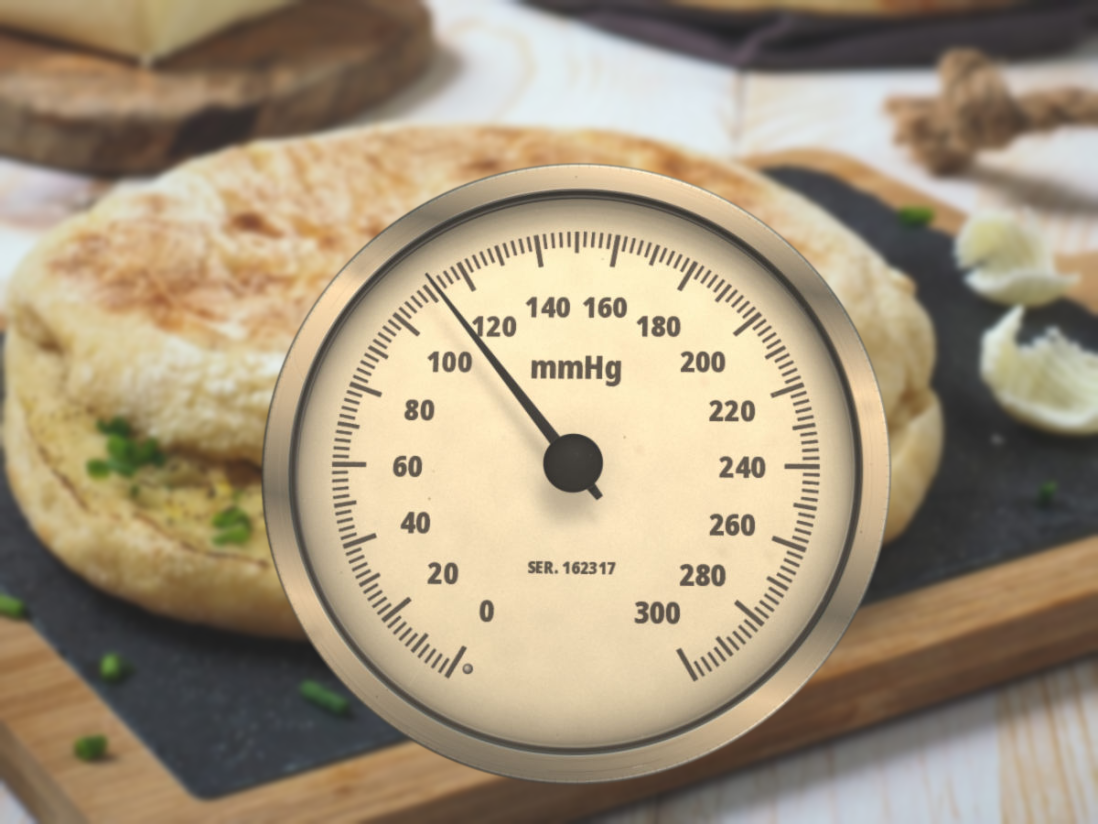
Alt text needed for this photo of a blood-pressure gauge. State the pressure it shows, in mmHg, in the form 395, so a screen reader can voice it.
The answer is 112
